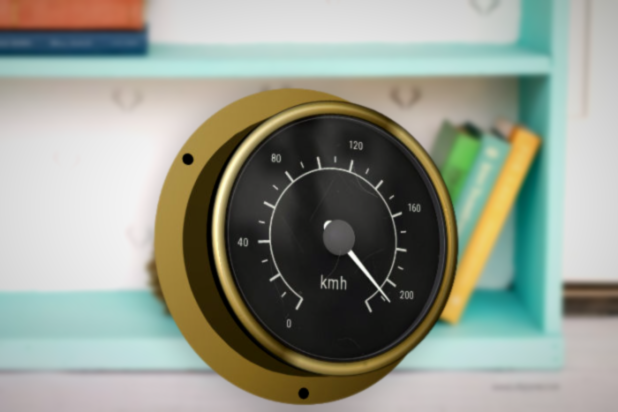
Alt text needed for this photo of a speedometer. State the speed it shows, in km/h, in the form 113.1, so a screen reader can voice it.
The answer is 210
